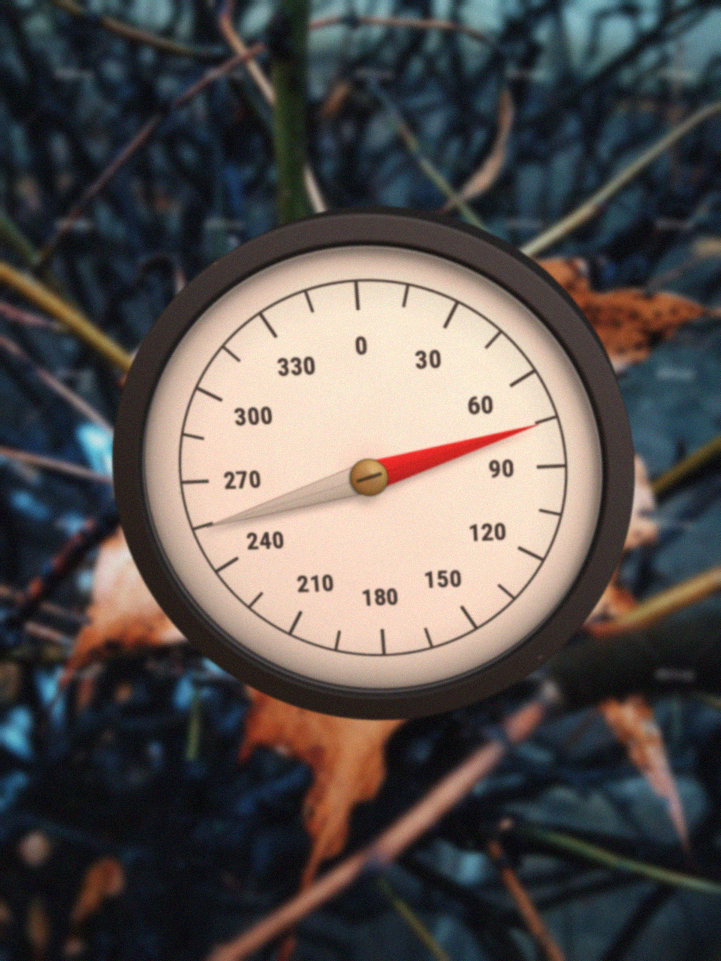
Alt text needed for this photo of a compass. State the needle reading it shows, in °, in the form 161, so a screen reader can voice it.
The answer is 75
